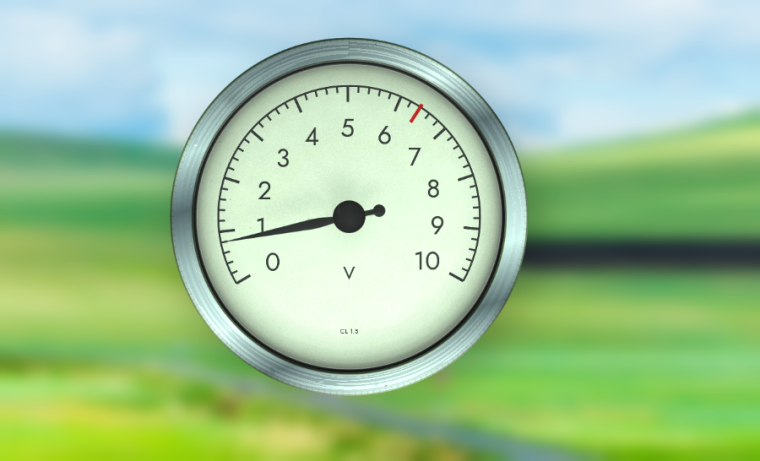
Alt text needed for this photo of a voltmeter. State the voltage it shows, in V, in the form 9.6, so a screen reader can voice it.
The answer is 0.8
